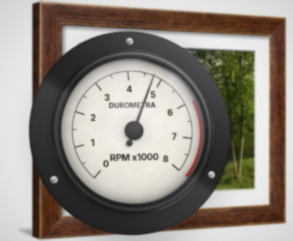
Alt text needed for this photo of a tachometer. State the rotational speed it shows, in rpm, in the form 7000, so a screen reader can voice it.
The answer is 4750
